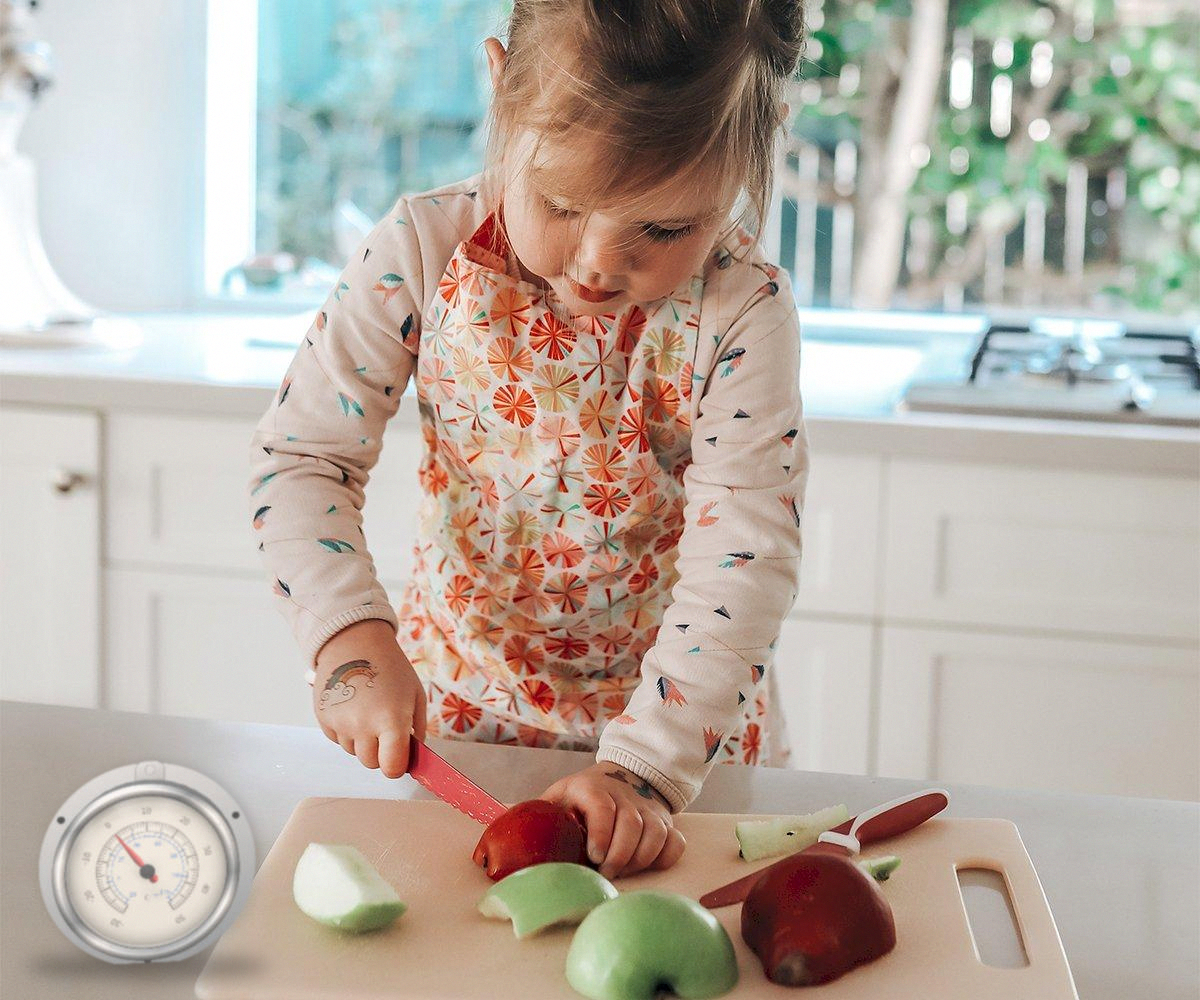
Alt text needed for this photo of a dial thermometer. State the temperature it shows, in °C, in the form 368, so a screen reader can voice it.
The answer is 0
